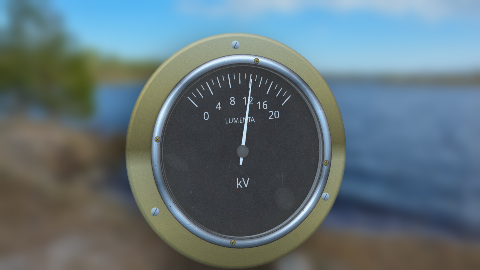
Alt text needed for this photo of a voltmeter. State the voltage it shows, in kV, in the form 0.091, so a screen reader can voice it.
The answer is 12
